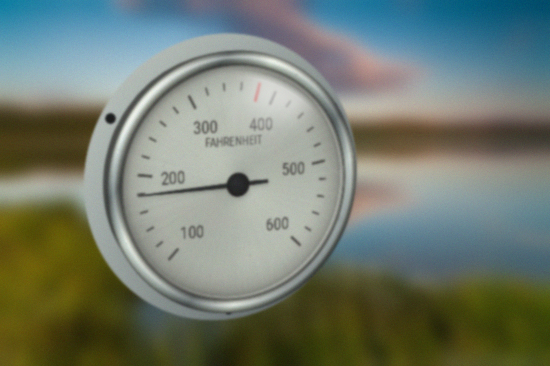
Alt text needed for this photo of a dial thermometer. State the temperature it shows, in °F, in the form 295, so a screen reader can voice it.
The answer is 180
